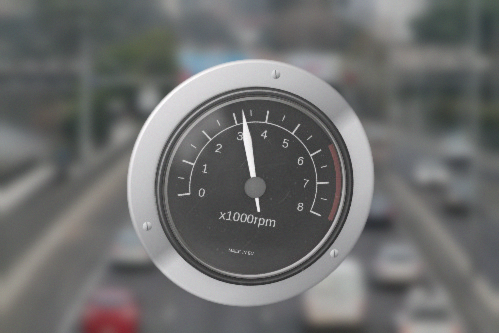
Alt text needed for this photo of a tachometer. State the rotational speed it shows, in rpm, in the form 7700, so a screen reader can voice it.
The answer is 3250
